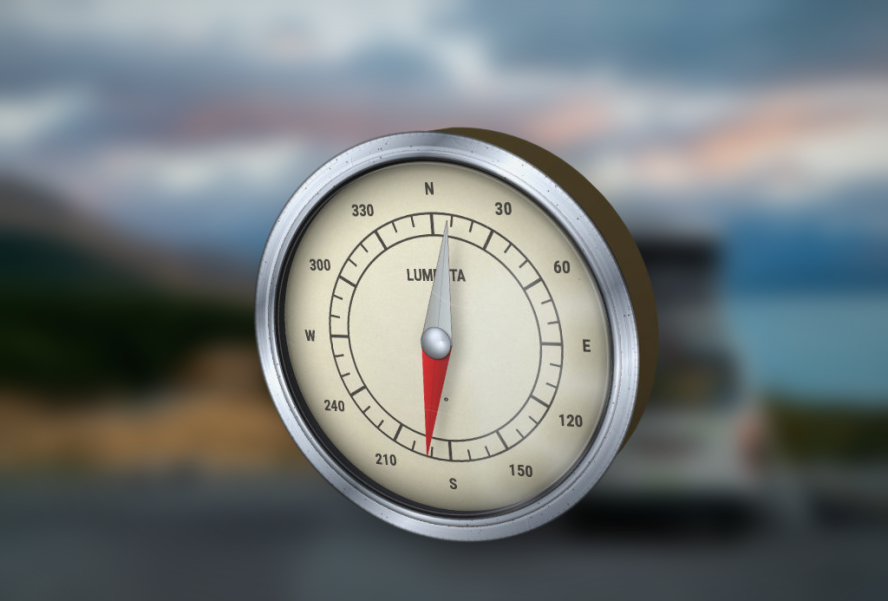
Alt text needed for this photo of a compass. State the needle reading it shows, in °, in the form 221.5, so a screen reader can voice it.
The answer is 190
